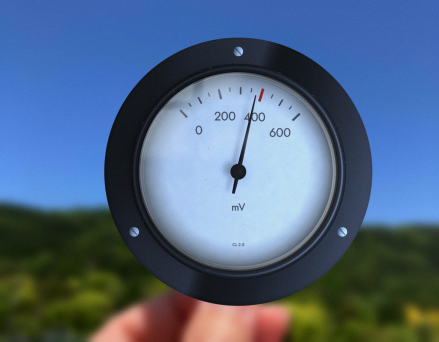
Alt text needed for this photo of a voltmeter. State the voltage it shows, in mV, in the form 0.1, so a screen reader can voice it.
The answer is 375
